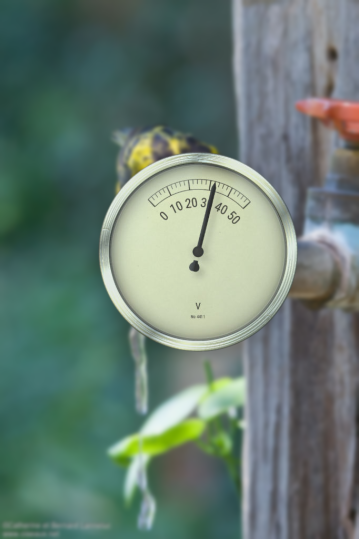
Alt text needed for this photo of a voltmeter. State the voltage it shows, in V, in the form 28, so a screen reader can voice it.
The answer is 32
